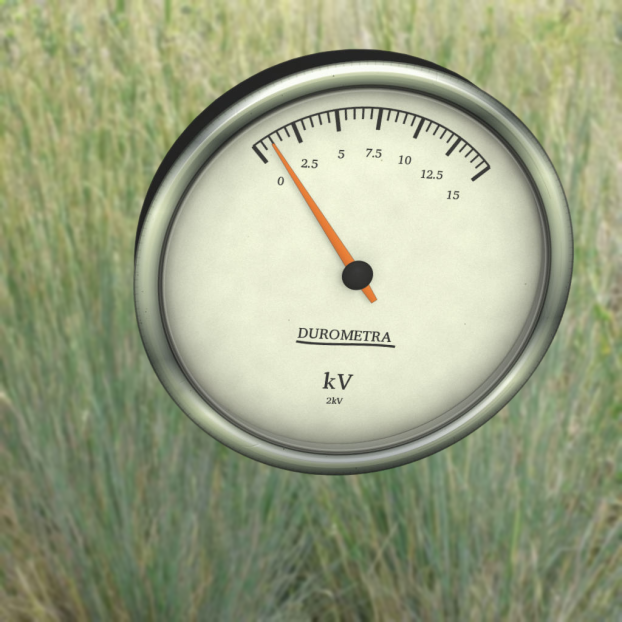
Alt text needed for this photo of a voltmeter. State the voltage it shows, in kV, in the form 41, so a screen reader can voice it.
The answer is 1
